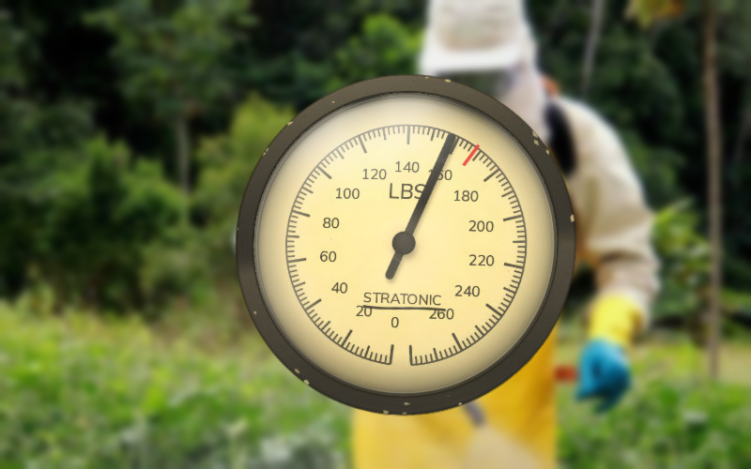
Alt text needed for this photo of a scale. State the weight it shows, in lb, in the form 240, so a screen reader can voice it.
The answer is 158
